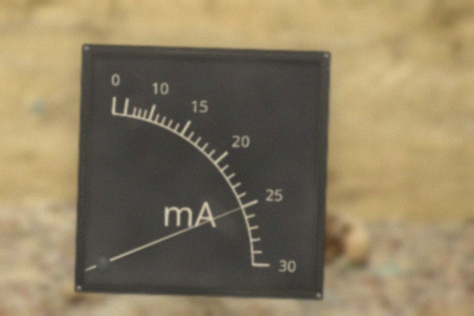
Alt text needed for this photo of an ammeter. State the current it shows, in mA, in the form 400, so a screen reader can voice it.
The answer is 25
